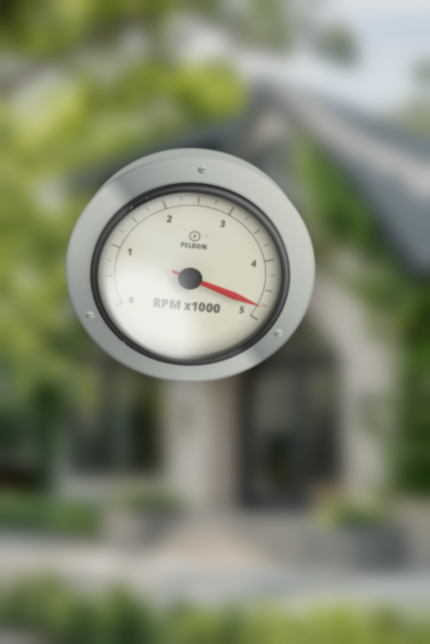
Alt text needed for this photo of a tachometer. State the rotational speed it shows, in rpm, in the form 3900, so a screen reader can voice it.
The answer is 4750
